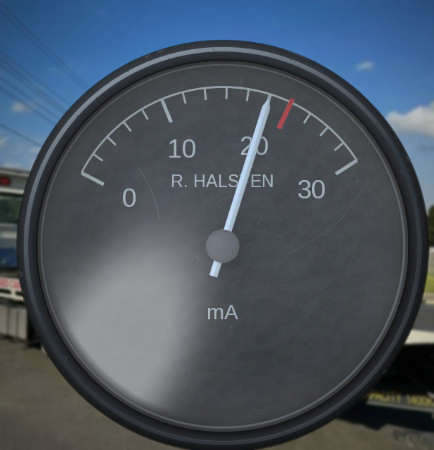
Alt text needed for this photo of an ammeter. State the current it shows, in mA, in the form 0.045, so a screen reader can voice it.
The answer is 20
